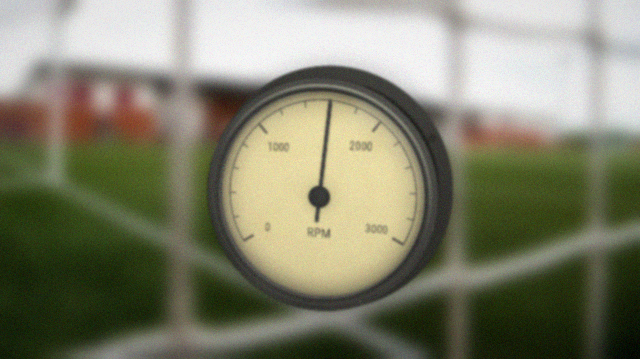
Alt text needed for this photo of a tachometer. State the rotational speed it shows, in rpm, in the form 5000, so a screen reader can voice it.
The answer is 1600
